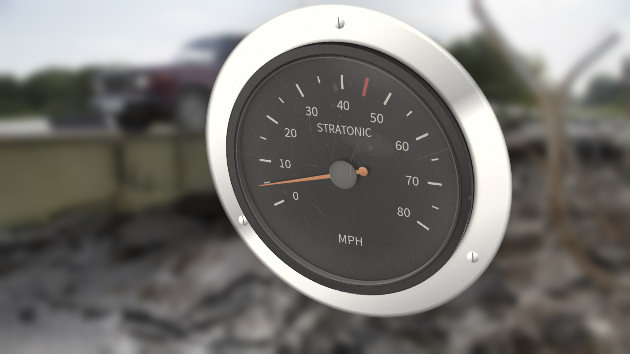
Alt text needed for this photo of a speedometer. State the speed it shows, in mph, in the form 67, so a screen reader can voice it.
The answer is 5
